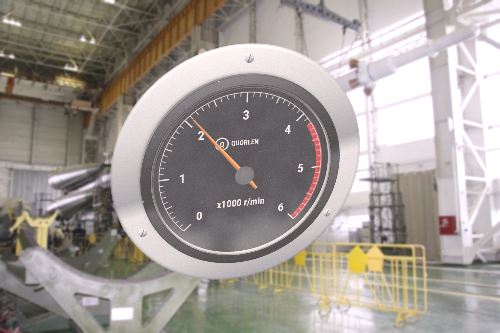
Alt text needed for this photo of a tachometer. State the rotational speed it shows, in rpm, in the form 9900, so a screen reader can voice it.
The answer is 2100
